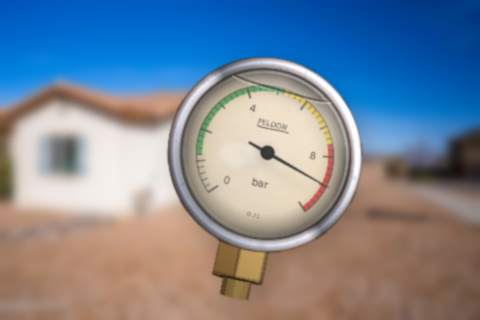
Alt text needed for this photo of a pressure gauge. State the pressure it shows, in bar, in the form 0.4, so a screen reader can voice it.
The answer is 9
